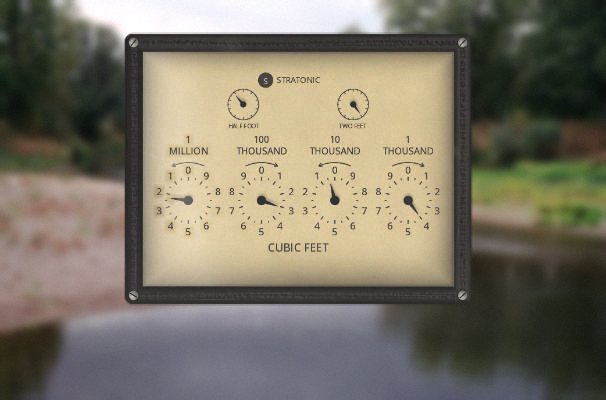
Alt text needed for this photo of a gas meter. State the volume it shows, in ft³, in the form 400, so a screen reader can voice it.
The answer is 230400
